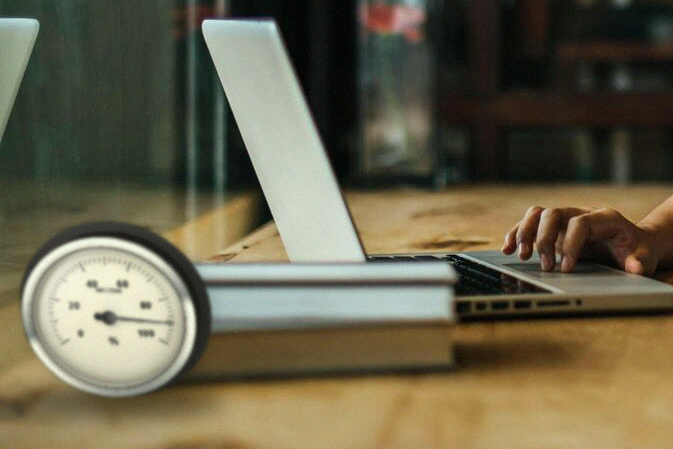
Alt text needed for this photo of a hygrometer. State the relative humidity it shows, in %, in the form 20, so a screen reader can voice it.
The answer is 90
